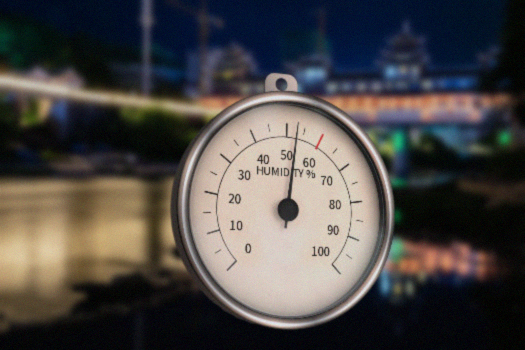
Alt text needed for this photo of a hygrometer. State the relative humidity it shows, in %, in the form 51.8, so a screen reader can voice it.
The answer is 52.5
